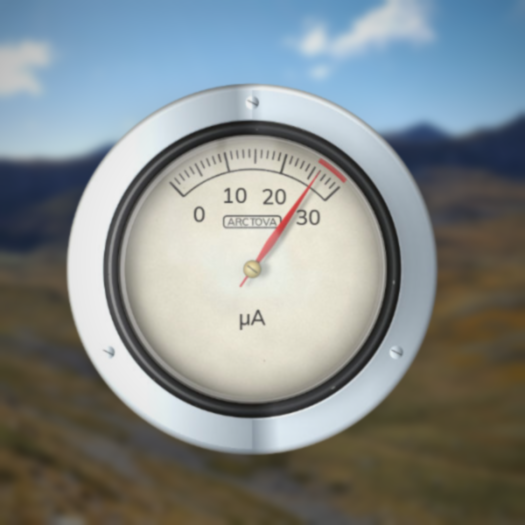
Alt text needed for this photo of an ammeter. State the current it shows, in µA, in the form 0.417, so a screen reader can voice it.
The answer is 26
